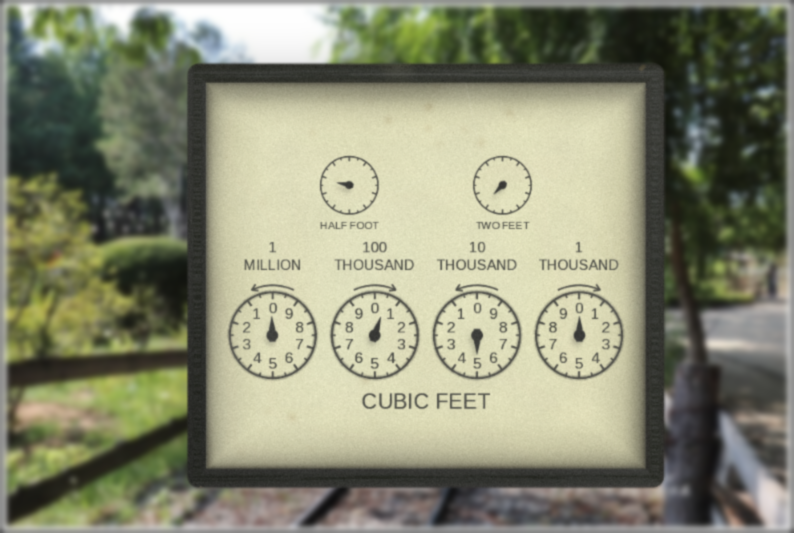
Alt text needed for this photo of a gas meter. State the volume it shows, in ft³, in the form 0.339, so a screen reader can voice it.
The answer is 5000
